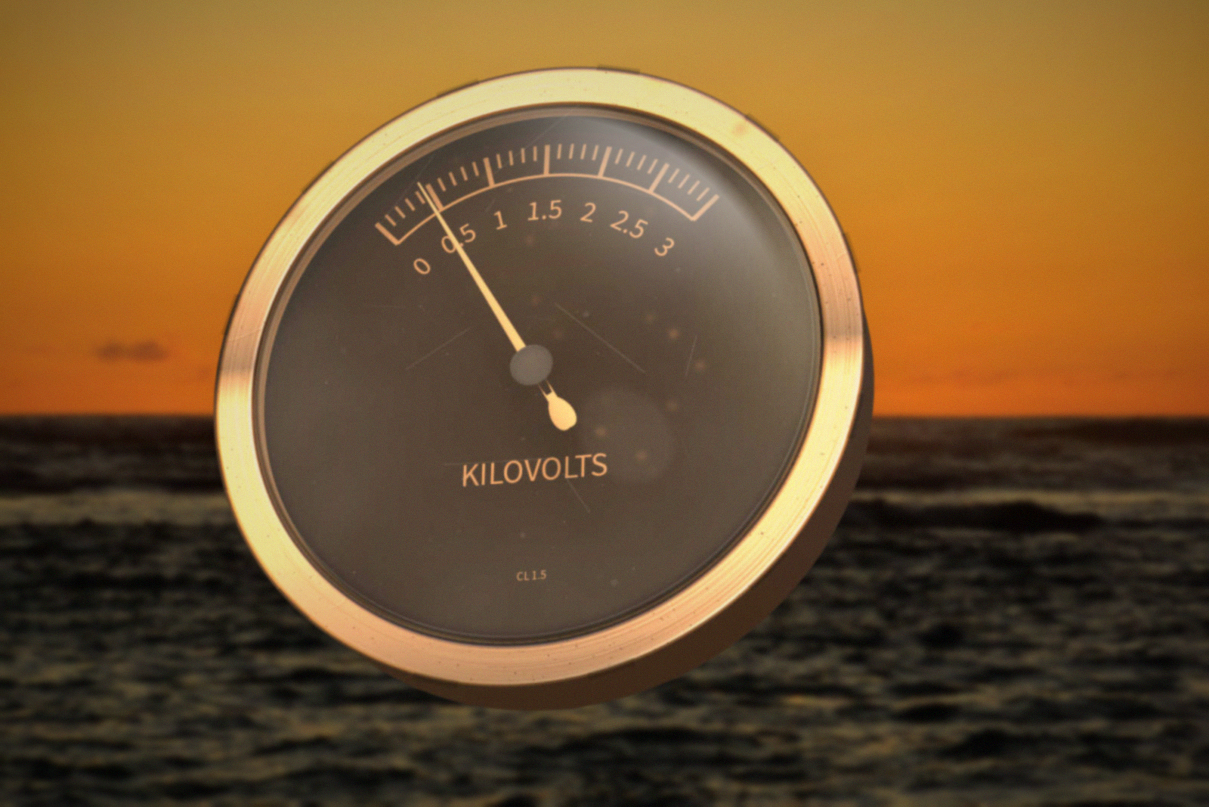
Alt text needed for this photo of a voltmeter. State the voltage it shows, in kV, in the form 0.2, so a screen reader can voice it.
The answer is 0.45
